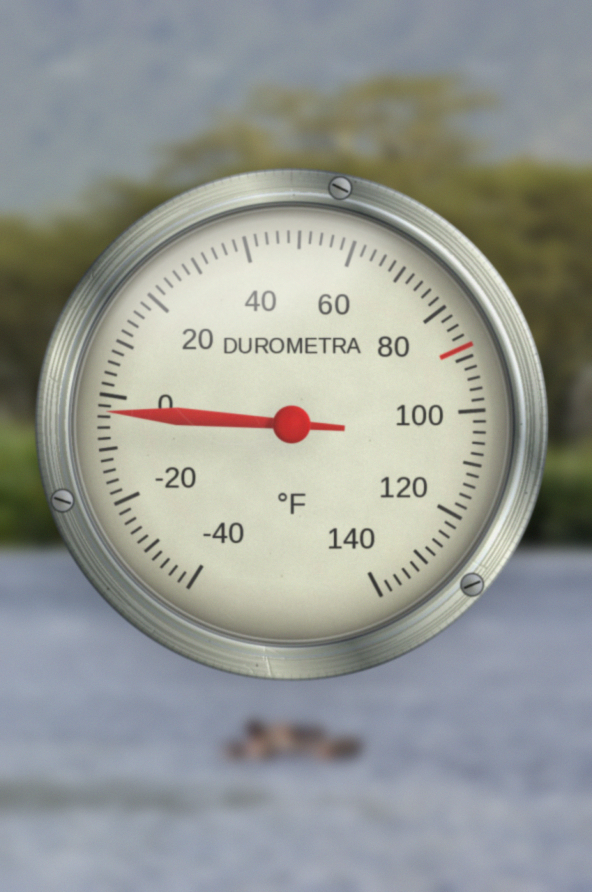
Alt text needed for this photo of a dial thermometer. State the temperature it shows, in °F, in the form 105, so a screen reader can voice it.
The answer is -3
